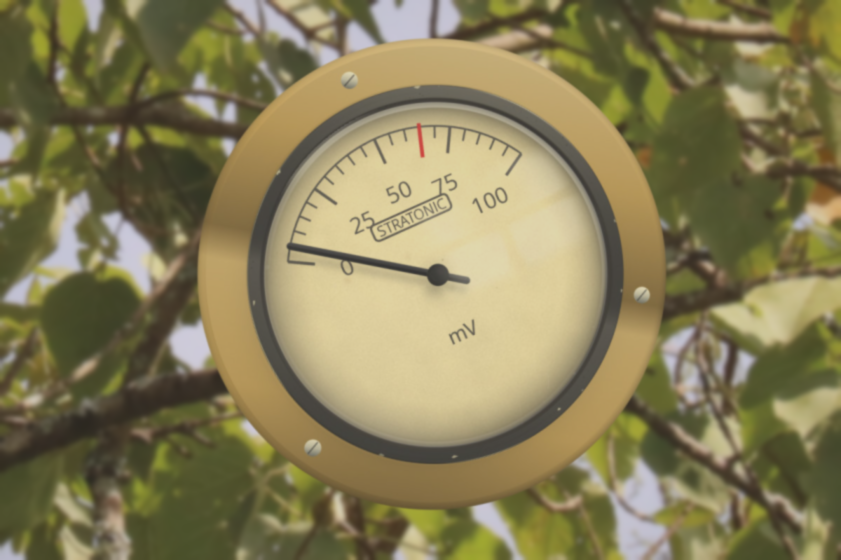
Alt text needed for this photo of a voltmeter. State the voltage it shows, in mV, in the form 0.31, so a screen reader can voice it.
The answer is 5
